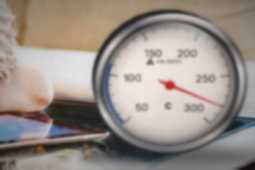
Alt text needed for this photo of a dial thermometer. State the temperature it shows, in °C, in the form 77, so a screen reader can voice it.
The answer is 280
